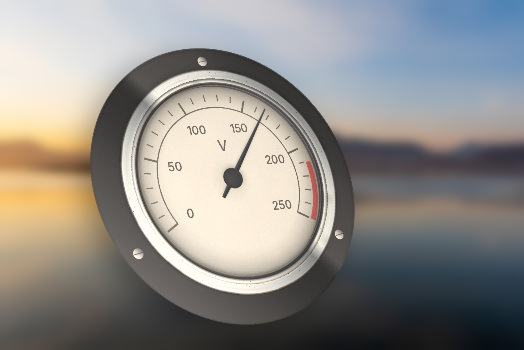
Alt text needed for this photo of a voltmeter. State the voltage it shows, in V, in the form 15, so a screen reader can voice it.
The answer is 165
